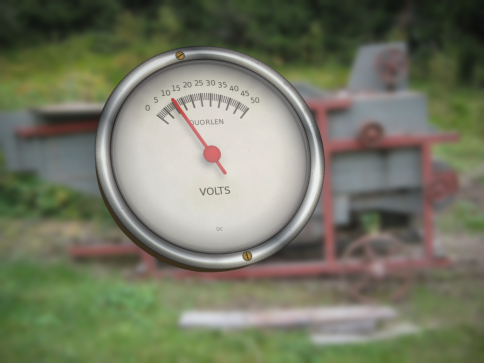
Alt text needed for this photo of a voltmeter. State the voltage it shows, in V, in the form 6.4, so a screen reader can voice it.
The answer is 10
